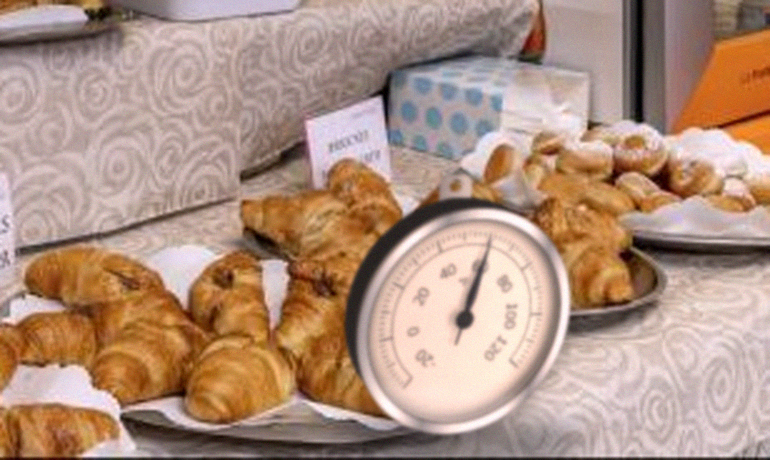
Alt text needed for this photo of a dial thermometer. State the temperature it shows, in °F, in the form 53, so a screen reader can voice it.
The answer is 60
